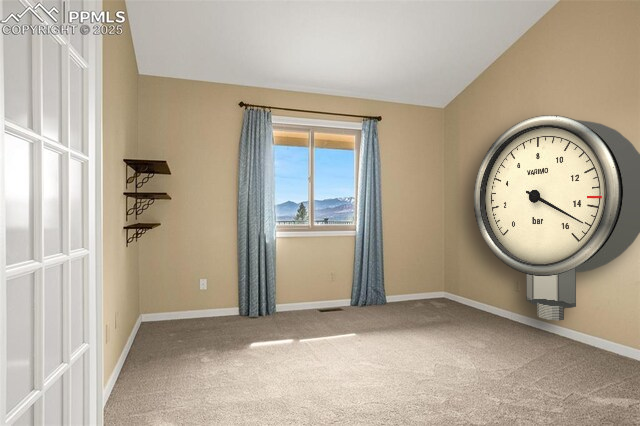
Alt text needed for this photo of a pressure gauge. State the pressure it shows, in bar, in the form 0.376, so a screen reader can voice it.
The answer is 15
